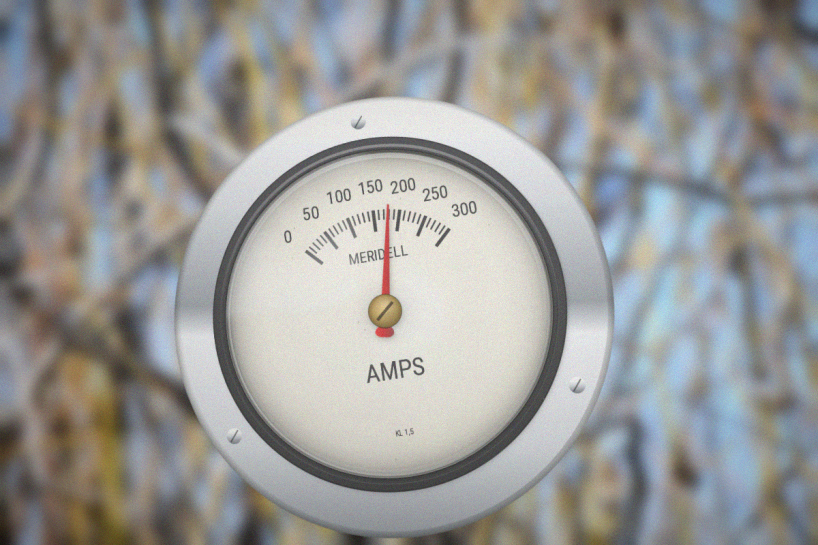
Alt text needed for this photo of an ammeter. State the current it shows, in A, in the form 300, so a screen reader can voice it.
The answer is 180
